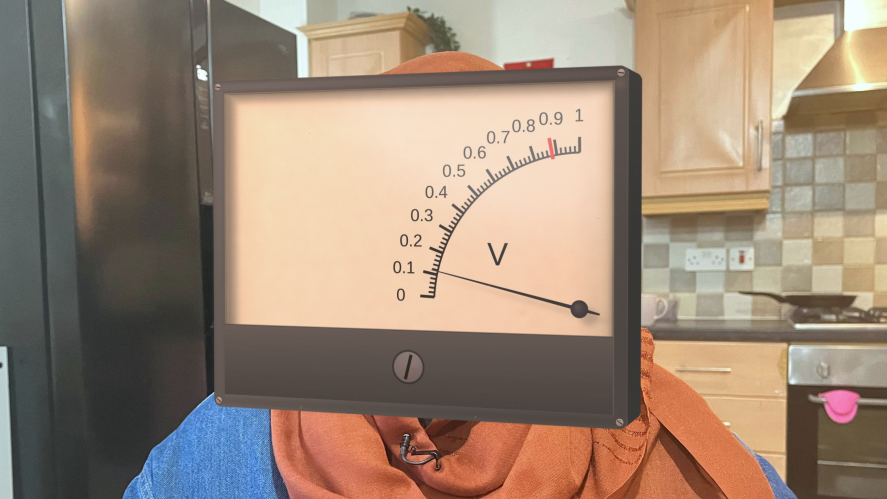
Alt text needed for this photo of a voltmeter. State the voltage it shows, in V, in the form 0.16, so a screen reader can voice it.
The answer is 0.12
